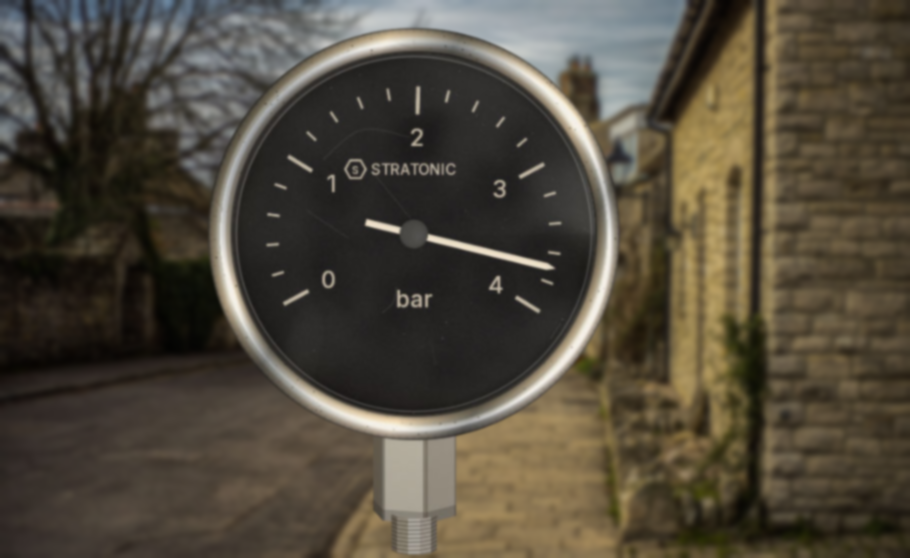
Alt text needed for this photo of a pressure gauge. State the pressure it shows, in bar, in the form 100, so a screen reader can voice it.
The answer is 3.7
